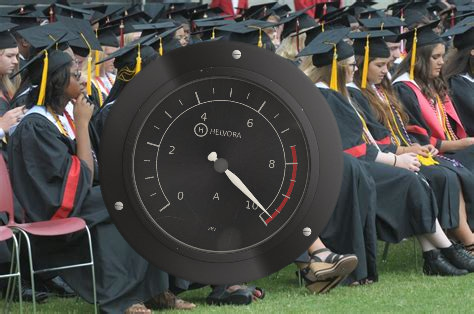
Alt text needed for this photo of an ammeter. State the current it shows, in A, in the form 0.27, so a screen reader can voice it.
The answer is 9.75
